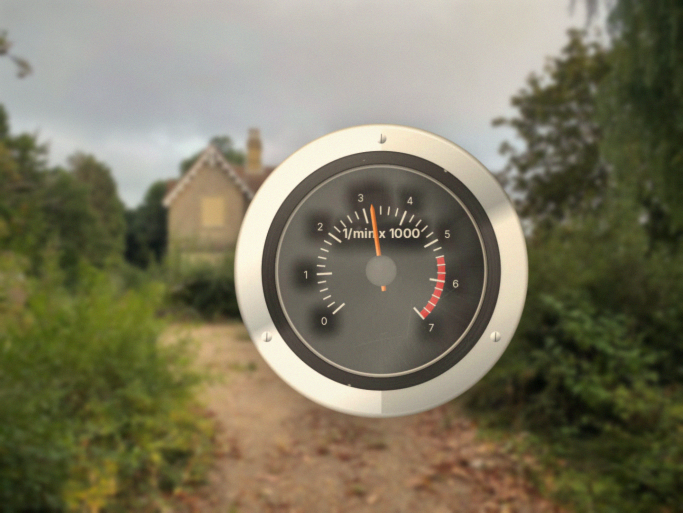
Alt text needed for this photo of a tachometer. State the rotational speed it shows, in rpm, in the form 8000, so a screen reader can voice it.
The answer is 3200
